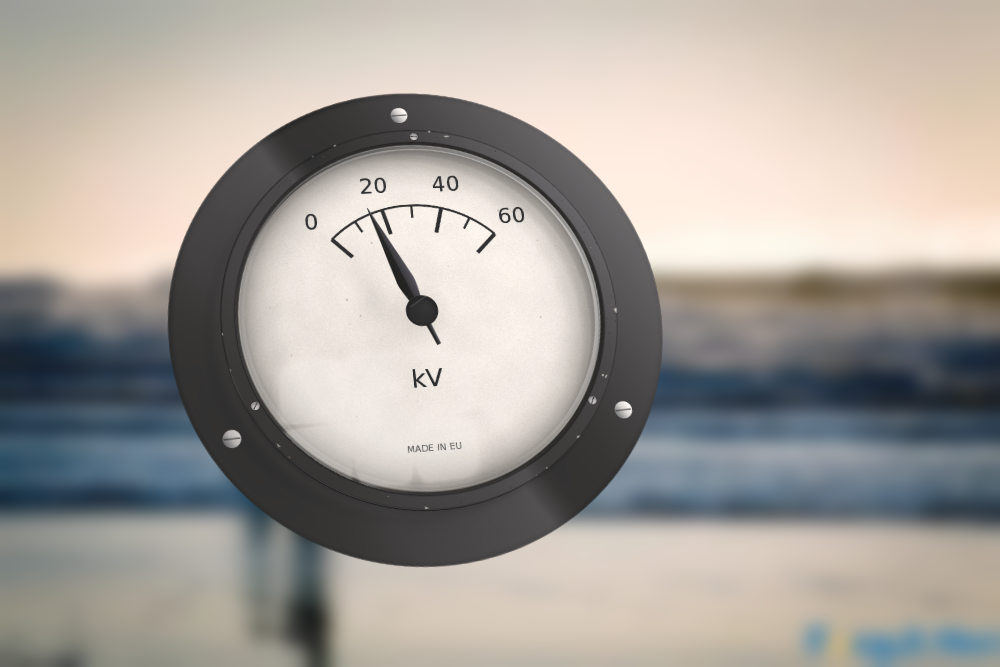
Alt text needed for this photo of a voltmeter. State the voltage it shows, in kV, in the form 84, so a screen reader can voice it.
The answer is 15
